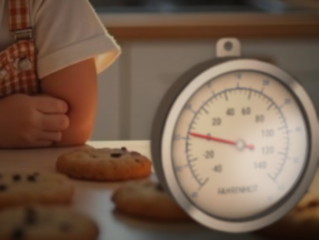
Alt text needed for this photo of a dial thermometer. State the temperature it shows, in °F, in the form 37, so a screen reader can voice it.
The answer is 0
